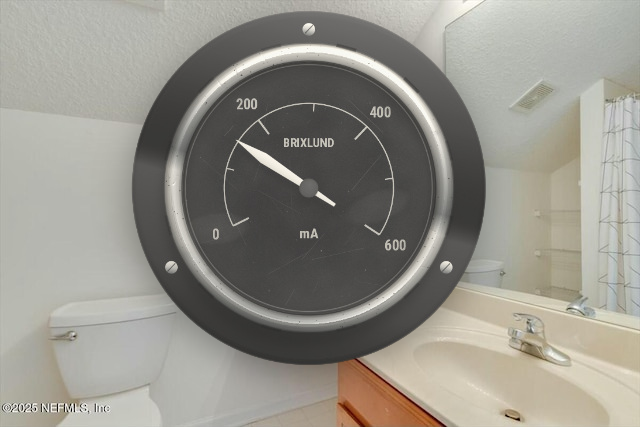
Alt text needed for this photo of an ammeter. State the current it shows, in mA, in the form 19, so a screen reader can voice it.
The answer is 150
